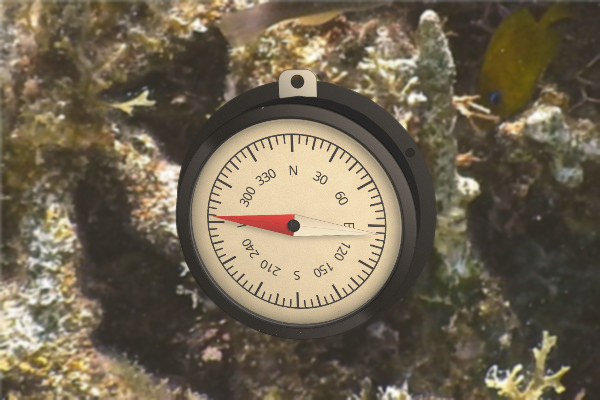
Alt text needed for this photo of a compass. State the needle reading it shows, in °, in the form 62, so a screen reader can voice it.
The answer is 275
